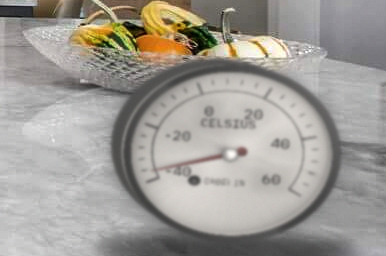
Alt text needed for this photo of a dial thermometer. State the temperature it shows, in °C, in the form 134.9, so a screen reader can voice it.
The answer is -36
